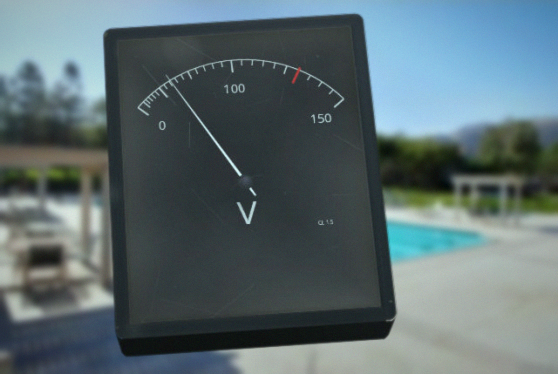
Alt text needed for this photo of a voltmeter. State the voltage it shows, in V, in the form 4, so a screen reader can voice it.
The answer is 60
